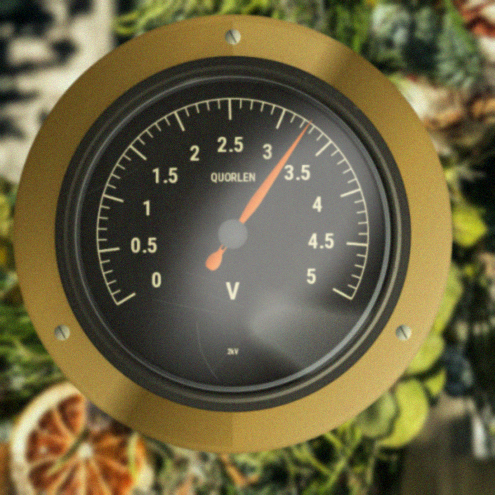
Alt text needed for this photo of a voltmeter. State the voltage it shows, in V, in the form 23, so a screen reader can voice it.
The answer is 3.25
